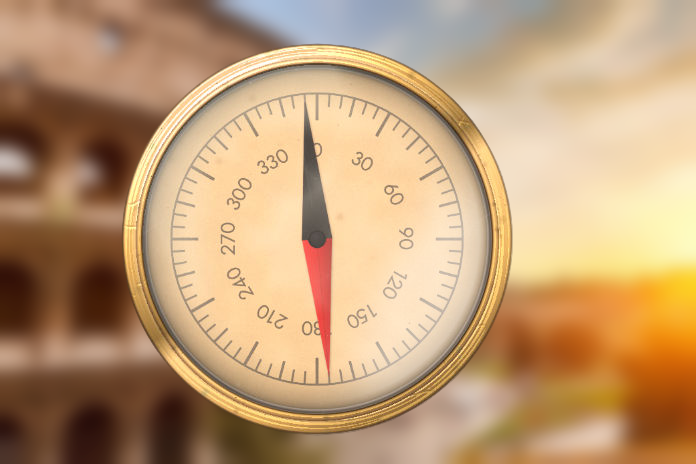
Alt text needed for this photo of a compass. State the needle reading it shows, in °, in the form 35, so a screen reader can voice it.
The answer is 175
